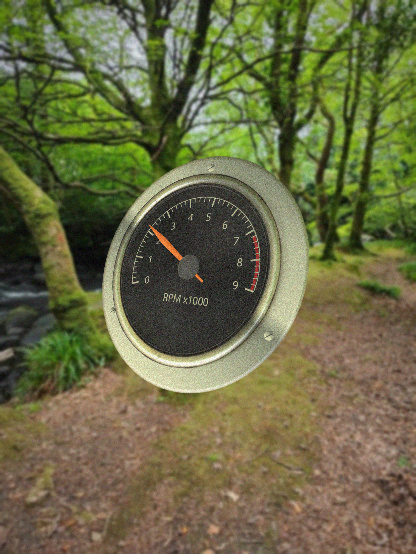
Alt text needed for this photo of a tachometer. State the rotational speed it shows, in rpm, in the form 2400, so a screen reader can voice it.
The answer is 2200
